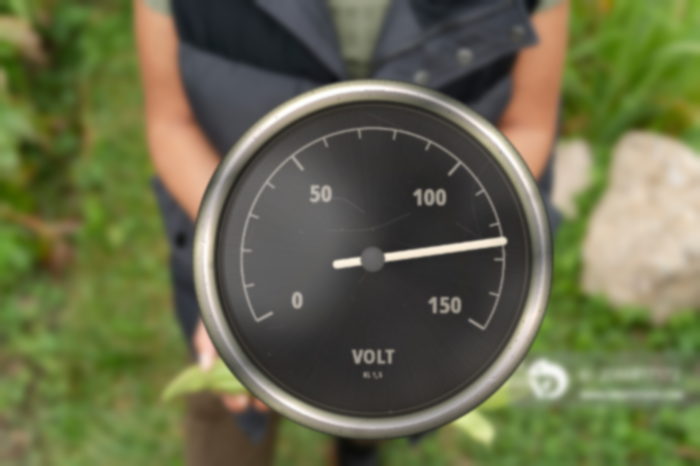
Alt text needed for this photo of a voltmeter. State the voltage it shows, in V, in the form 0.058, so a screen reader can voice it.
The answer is 125
